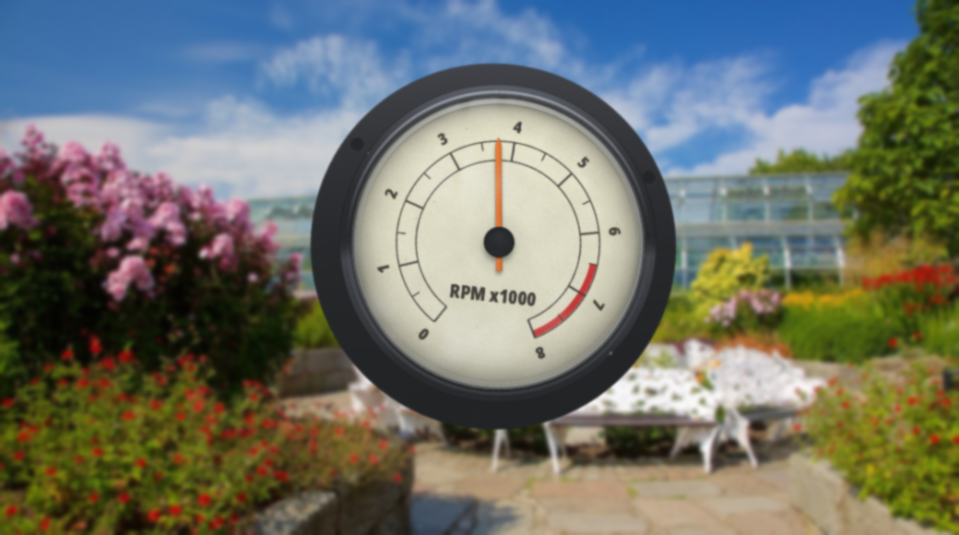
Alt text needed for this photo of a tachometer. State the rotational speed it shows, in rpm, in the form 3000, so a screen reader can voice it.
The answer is 3750
